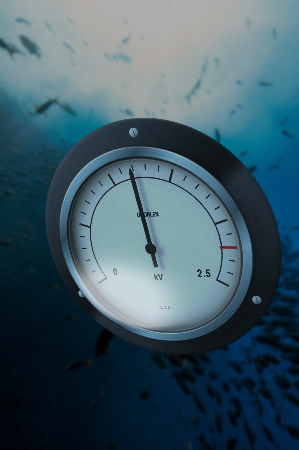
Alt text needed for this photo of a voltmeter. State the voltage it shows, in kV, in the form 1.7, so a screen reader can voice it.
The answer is 1.2
